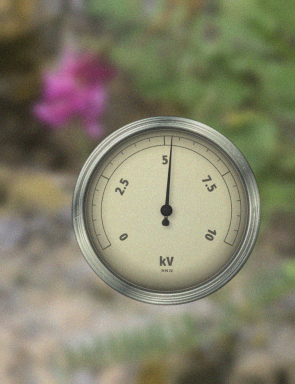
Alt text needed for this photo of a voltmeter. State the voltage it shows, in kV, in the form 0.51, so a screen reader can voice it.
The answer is 5.25
